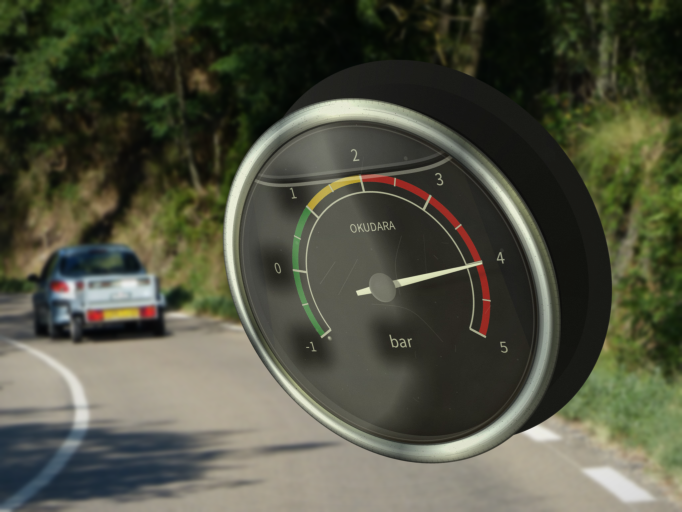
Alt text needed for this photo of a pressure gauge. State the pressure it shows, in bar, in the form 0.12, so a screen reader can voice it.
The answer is 4
